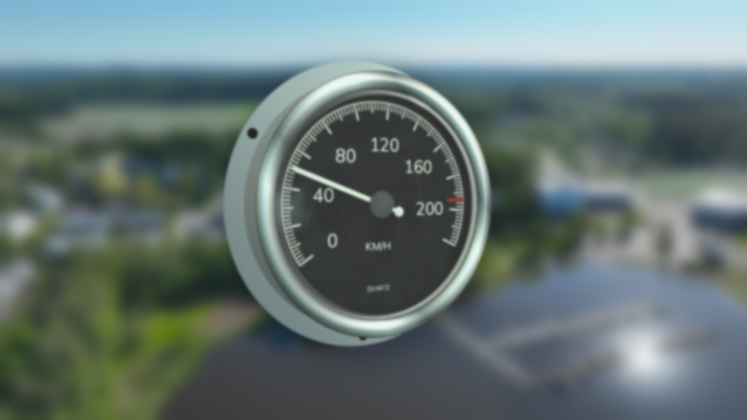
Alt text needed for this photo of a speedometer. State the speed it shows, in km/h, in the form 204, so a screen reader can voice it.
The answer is 50
